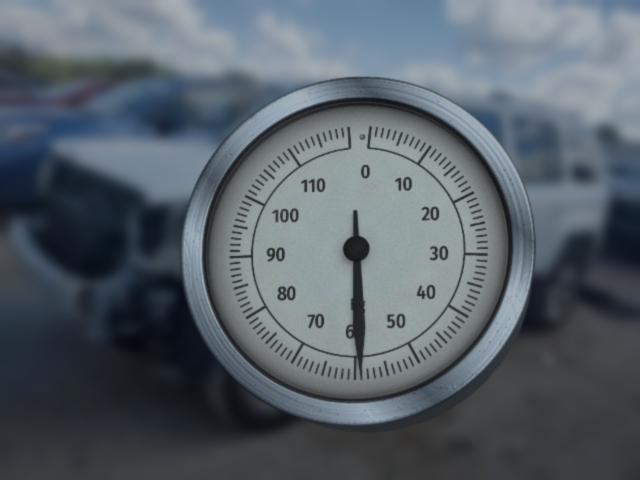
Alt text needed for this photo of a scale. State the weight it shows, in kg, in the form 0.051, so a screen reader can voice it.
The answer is 59
